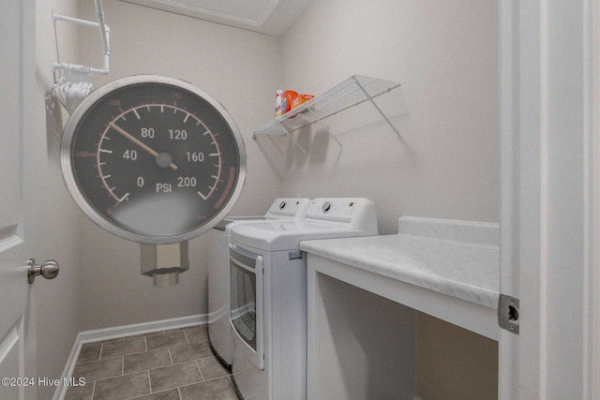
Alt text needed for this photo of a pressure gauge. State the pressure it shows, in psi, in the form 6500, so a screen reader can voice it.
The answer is 60
